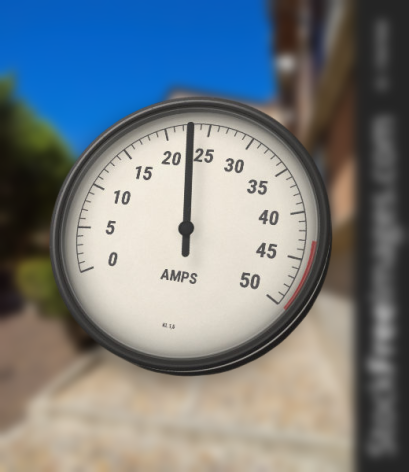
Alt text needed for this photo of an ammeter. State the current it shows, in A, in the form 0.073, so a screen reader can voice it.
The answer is 23
